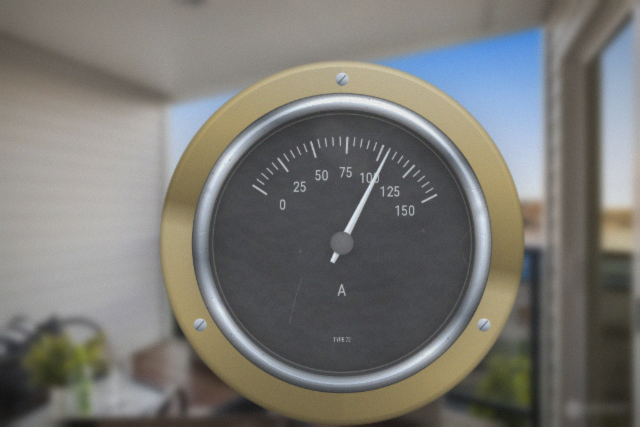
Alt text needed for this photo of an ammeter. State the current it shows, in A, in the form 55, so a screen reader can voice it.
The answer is 105
